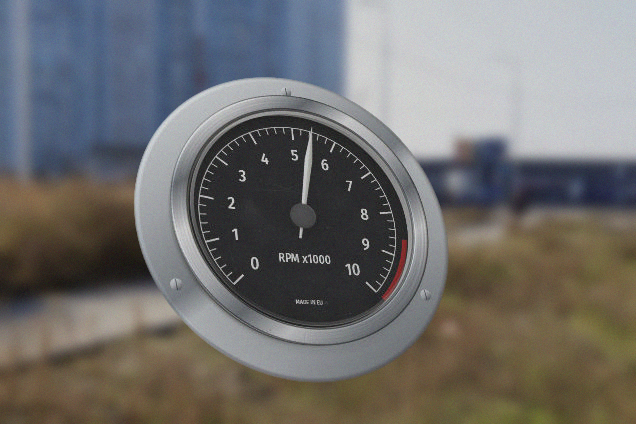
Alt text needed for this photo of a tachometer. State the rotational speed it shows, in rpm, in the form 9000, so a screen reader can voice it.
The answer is 5400
